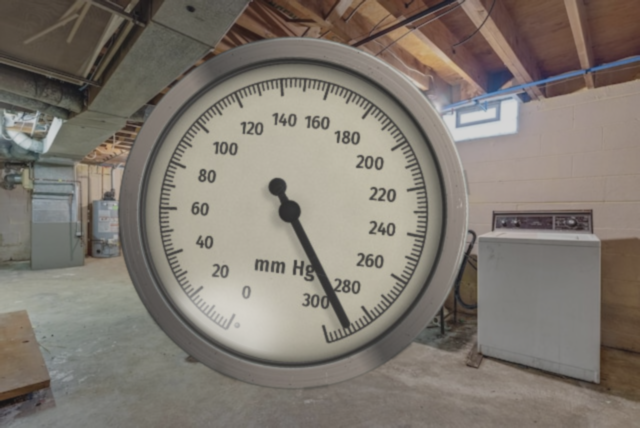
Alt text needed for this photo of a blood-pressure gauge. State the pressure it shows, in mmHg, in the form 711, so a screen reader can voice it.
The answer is 290
